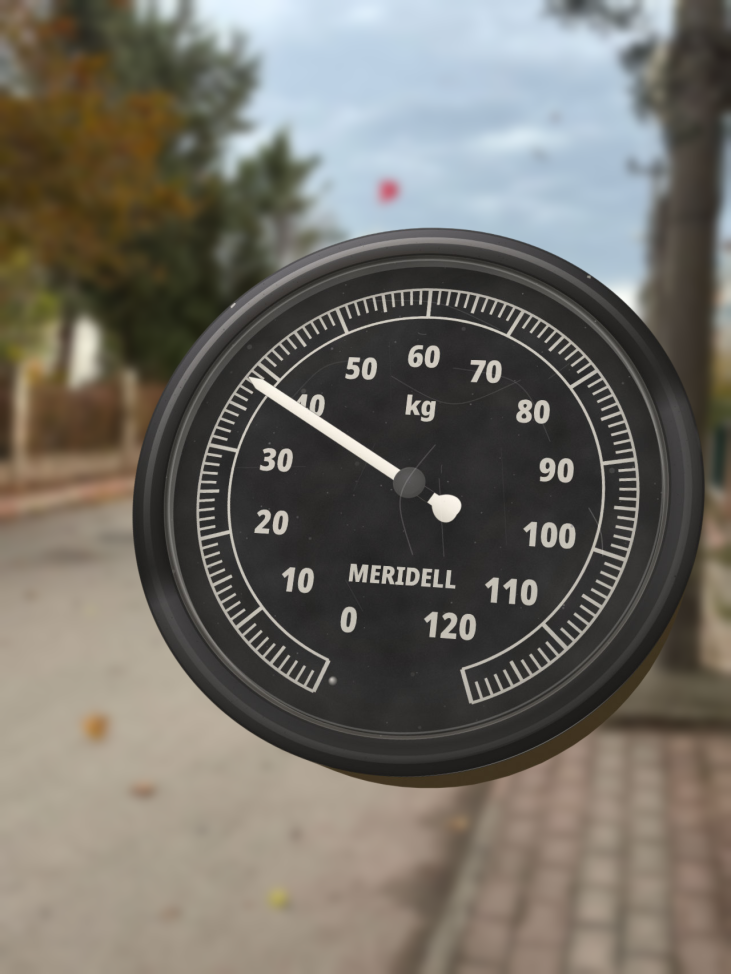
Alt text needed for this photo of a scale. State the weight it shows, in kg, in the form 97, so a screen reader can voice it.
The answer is 38
